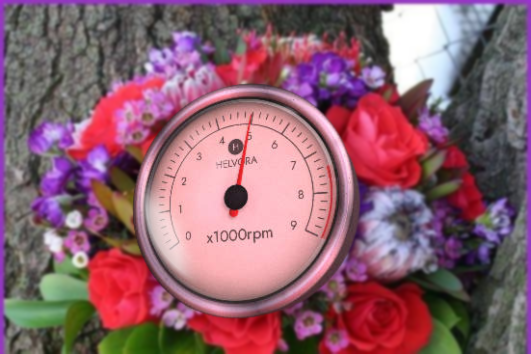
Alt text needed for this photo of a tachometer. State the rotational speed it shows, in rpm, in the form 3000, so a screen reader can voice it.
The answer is 5000
